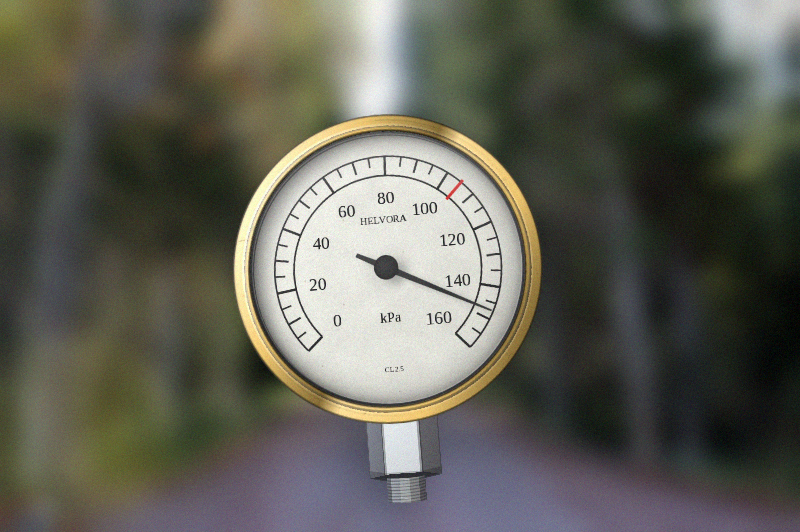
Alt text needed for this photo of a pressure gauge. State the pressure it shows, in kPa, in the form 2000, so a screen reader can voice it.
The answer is 147.5
